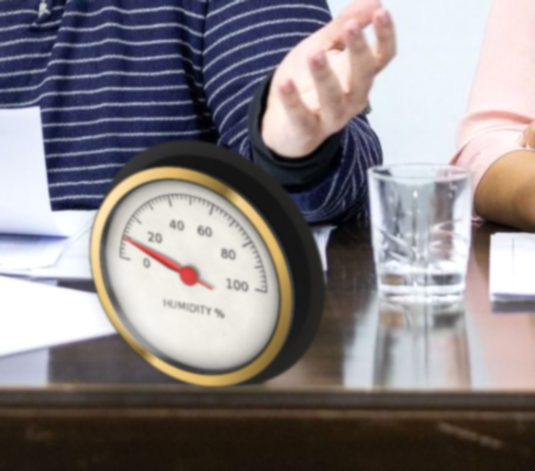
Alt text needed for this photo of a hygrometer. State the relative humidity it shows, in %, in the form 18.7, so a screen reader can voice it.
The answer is 10
